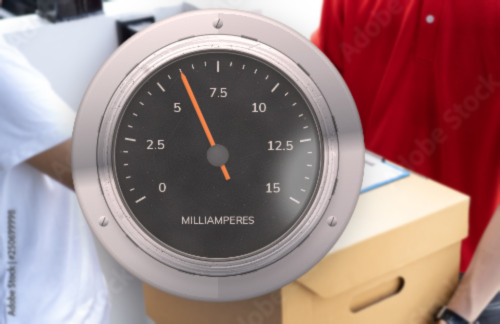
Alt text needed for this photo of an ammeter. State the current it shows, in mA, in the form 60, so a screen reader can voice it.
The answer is 6
